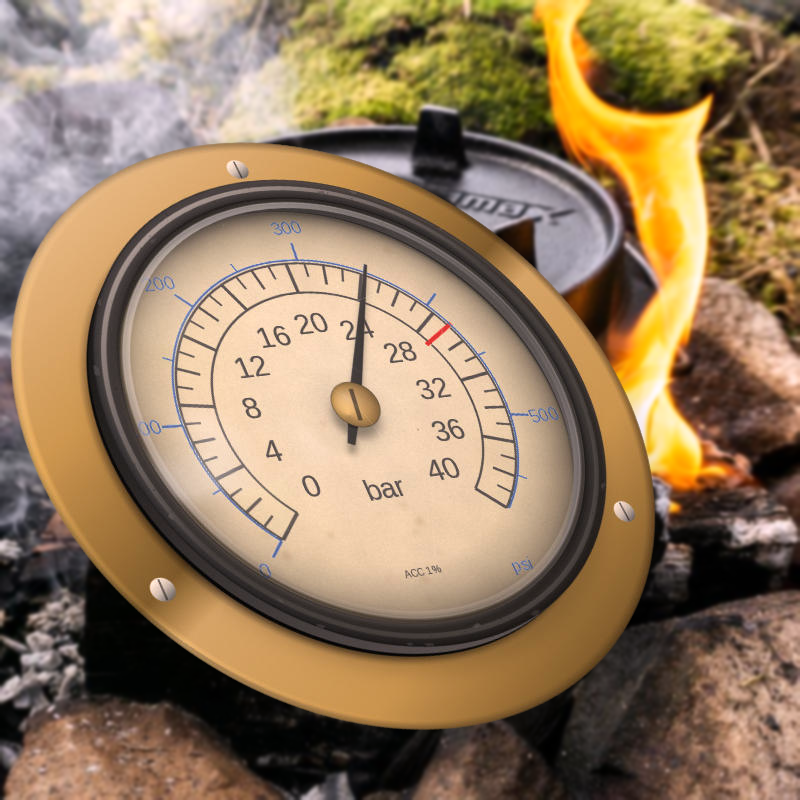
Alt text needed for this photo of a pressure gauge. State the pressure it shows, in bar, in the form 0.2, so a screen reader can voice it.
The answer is 24
